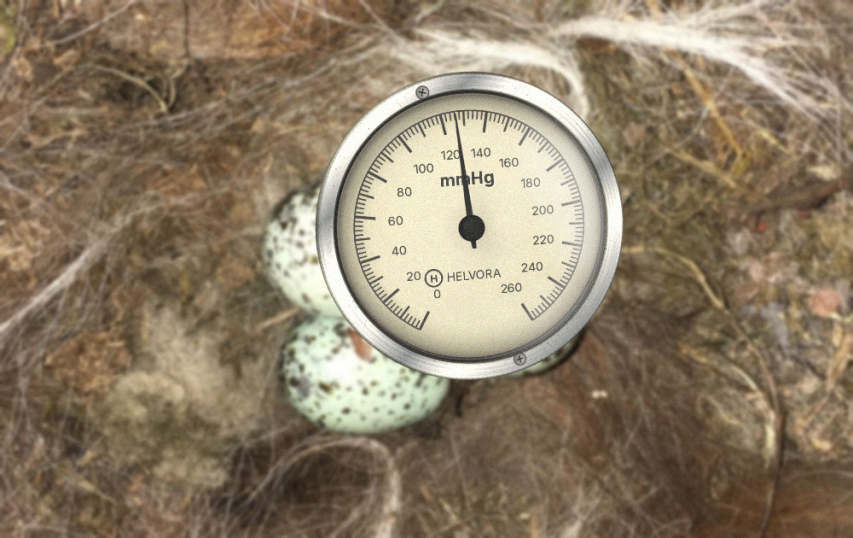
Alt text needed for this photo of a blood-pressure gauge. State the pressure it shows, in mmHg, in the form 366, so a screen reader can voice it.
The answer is 126
